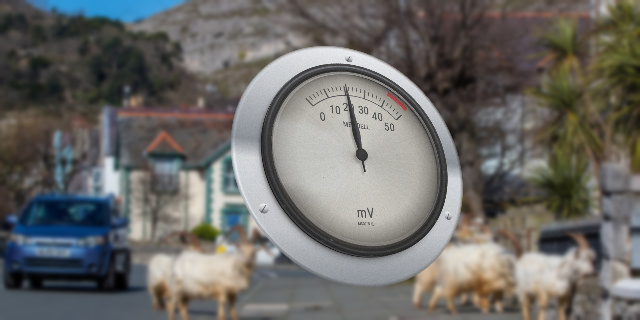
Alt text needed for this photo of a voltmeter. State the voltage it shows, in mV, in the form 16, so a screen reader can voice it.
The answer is 20
